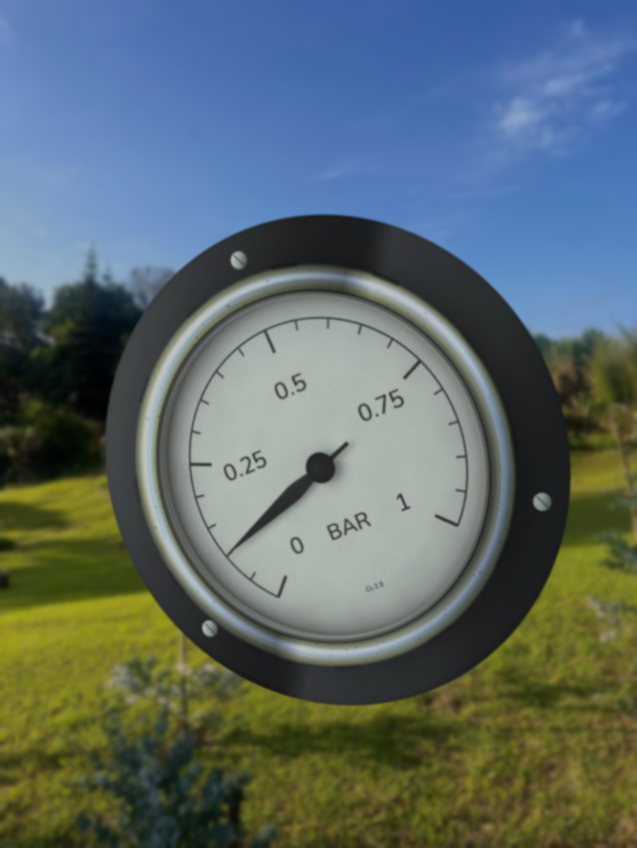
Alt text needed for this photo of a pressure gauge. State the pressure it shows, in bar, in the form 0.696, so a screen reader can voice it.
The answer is 0.1
